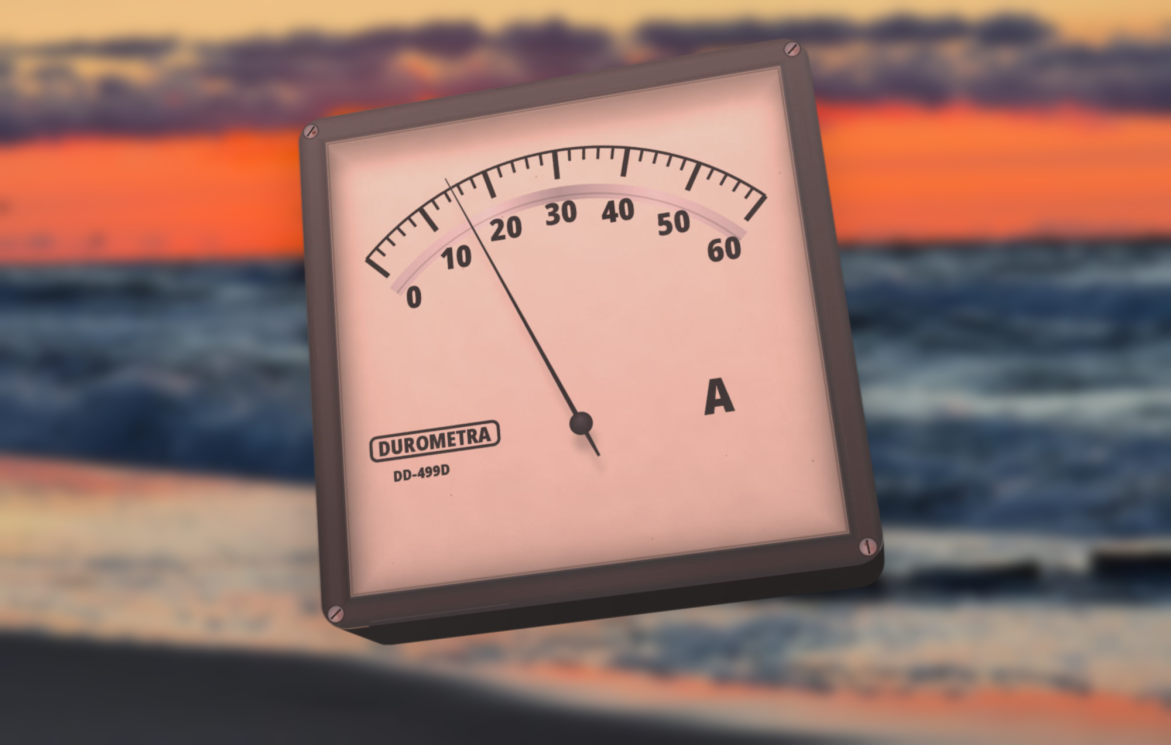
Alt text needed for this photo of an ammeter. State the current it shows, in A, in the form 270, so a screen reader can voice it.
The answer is 15
